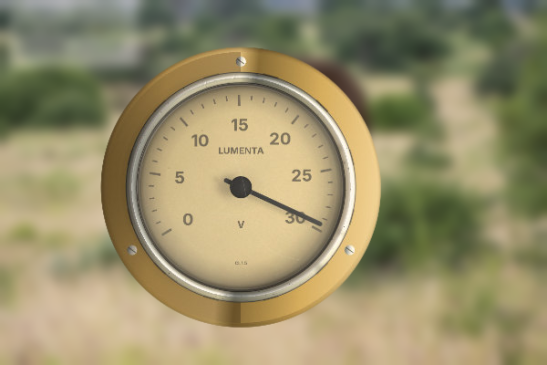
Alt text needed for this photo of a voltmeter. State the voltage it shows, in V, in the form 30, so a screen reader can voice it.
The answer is 29.5
